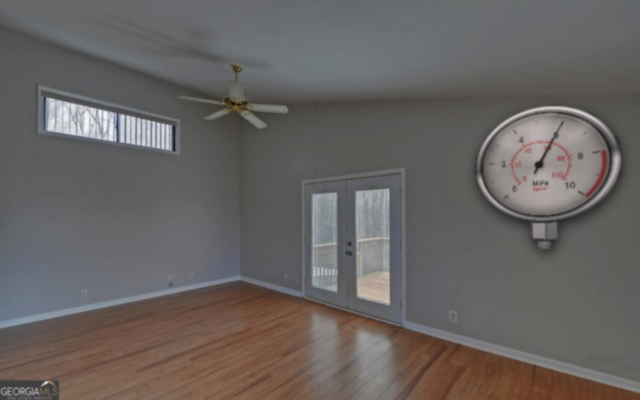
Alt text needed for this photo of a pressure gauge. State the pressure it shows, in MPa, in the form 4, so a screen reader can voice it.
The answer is 6
